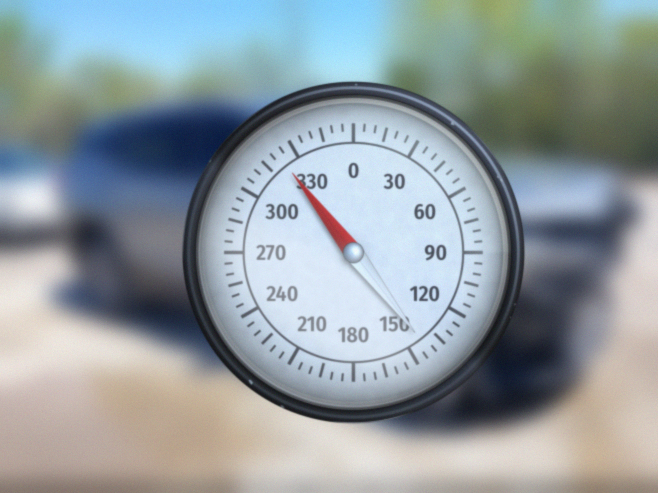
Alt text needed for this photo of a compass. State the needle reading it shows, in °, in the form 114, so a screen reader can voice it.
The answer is 322.5
